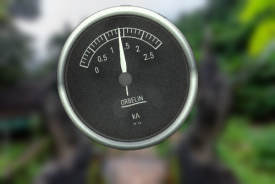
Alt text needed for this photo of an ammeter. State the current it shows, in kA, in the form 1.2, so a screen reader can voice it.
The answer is 1.4
